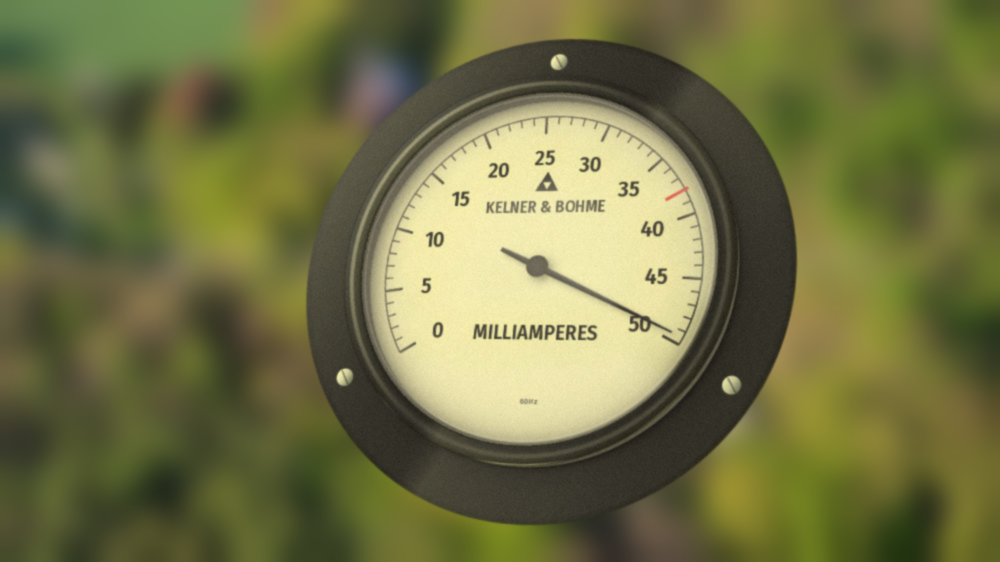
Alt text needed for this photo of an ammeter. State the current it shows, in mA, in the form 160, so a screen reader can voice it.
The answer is 49.5
